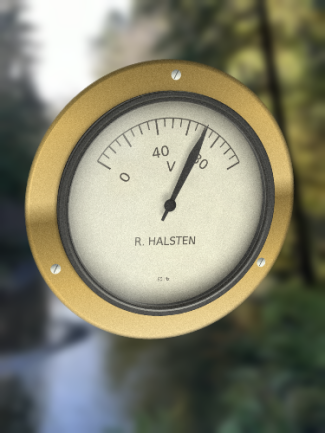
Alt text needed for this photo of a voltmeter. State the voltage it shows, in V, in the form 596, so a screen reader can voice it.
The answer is 70
